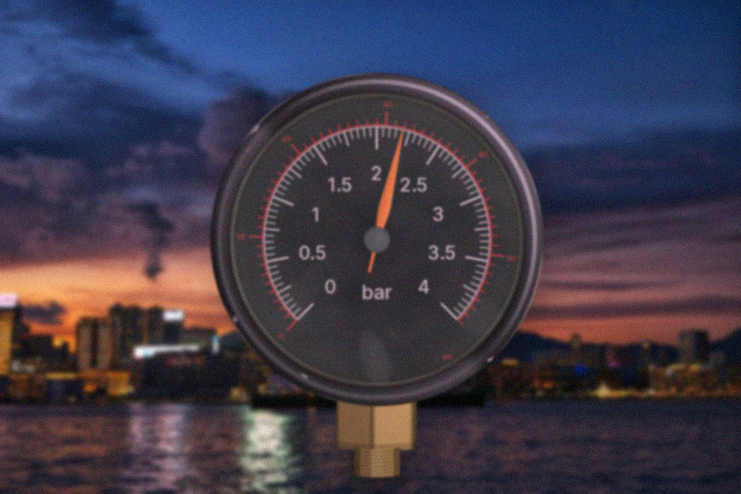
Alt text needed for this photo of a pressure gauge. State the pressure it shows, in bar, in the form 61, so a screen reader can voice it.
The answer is 2.2
